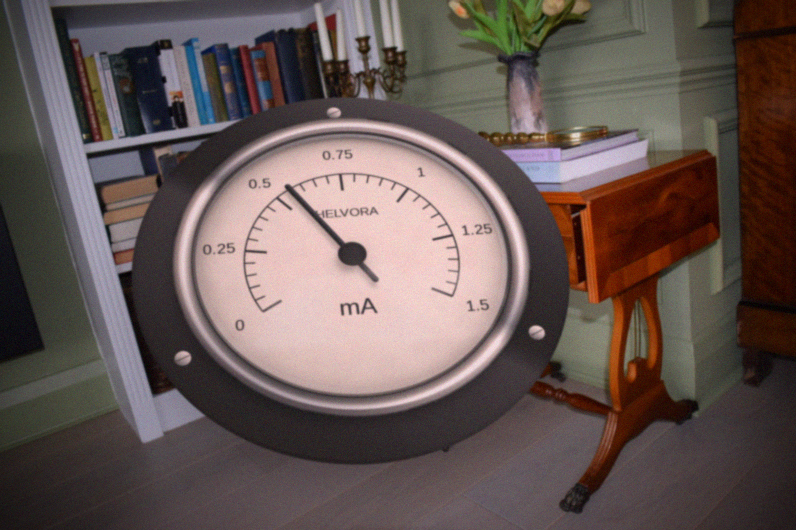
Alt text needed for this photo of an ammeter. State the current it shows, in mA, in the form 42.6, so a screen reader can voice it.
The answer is 0.55
